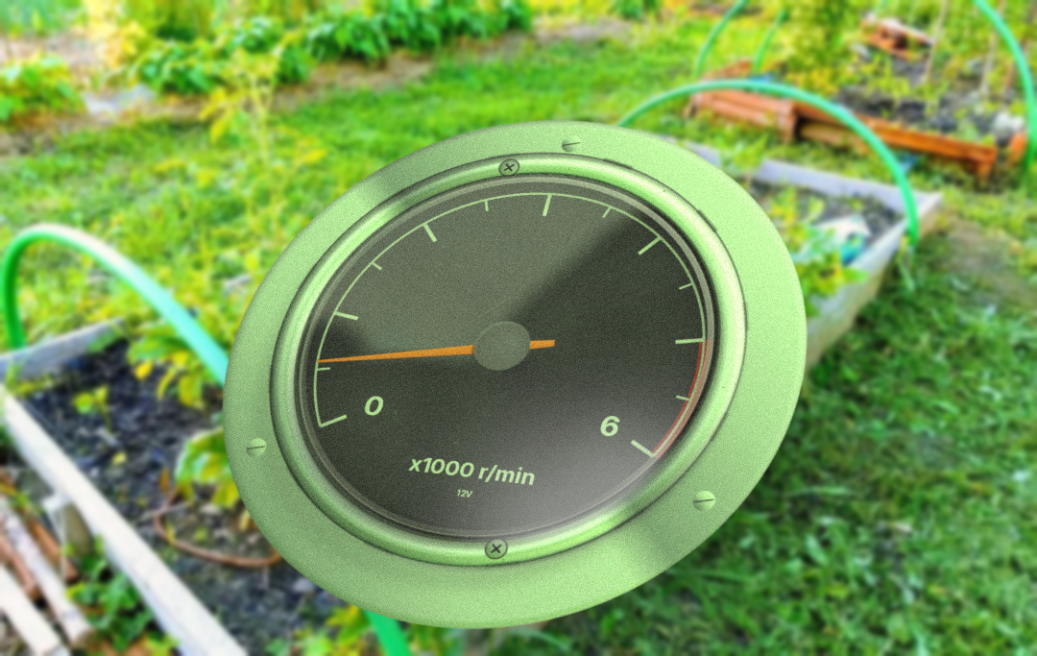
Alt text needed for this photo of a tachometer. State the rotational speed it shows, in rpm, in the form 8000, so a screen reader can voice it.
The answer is 500
